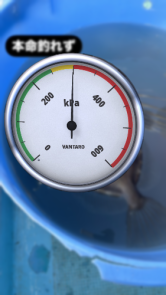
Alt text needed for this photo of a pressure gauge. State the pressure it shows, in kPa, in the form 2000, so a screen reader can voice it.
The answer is 300
